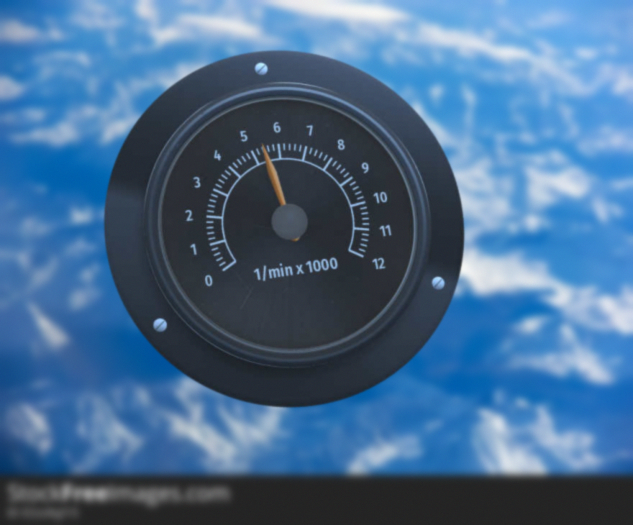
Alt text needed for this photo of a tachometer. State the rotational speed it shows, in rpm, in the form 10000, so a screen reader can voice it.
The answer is 5400
